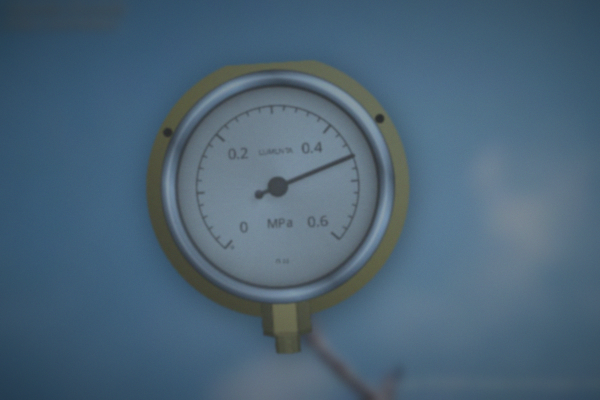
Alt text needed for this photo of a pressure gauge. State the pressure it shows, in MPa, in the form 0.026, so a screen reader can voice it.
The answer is 0.46
